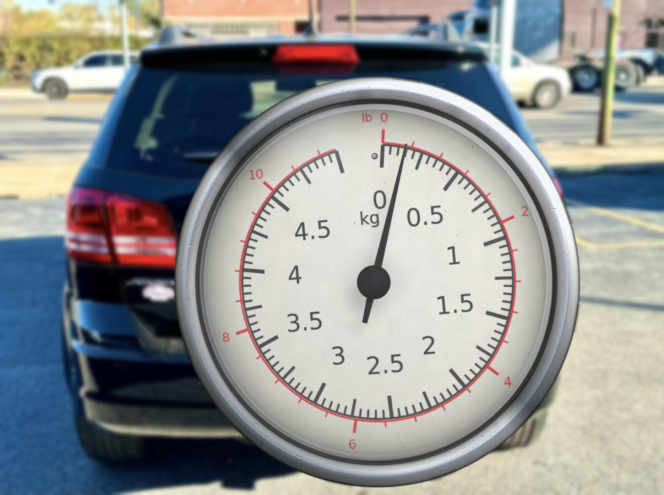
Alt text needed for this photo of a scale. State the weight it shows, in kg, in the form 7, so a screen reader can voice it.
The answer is 0.15
